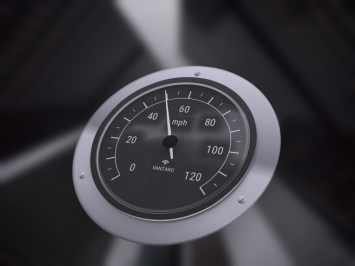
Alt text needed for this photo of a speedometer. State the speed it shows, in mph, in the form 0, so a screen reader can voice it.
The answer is 50
